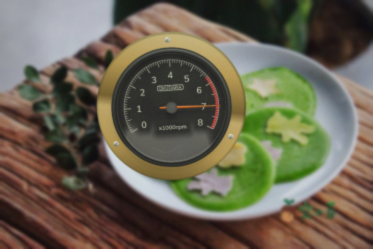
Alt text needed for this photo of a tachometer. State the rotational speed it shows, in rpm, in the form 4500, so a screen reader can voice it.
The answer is 7000
